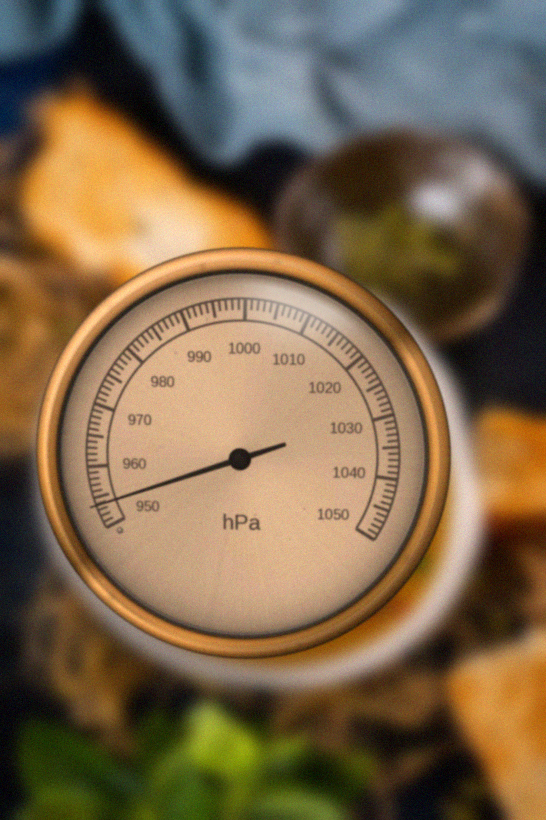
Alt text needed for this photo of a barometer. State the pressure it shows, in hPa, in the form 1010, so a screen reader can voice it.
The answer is 954
